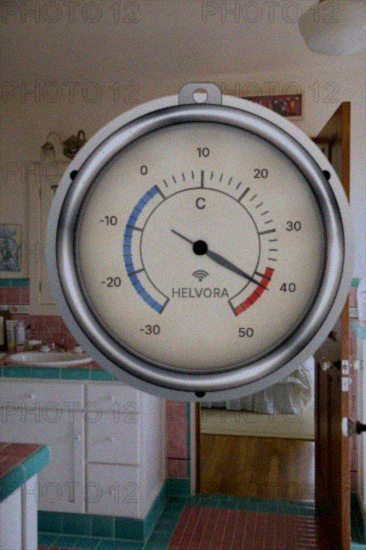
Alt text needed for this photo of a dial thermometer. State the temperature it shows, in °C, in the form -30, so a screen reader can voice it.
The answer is 42
